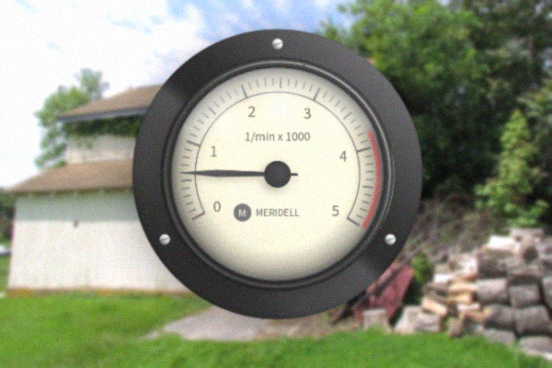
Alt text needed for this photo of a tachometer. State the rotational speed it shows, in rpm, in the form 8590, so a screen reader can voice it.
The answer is 600
